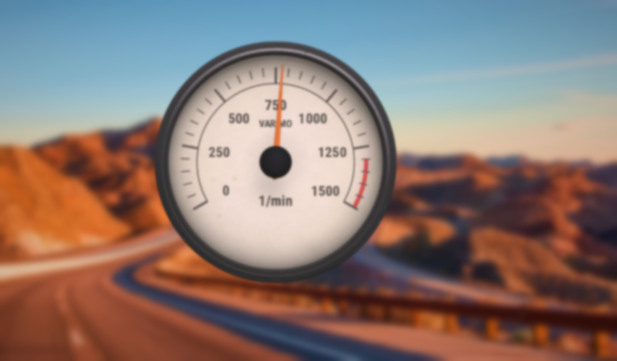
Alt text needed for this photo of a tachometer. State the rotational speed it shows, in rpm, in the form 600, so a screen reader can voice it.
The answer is 775
